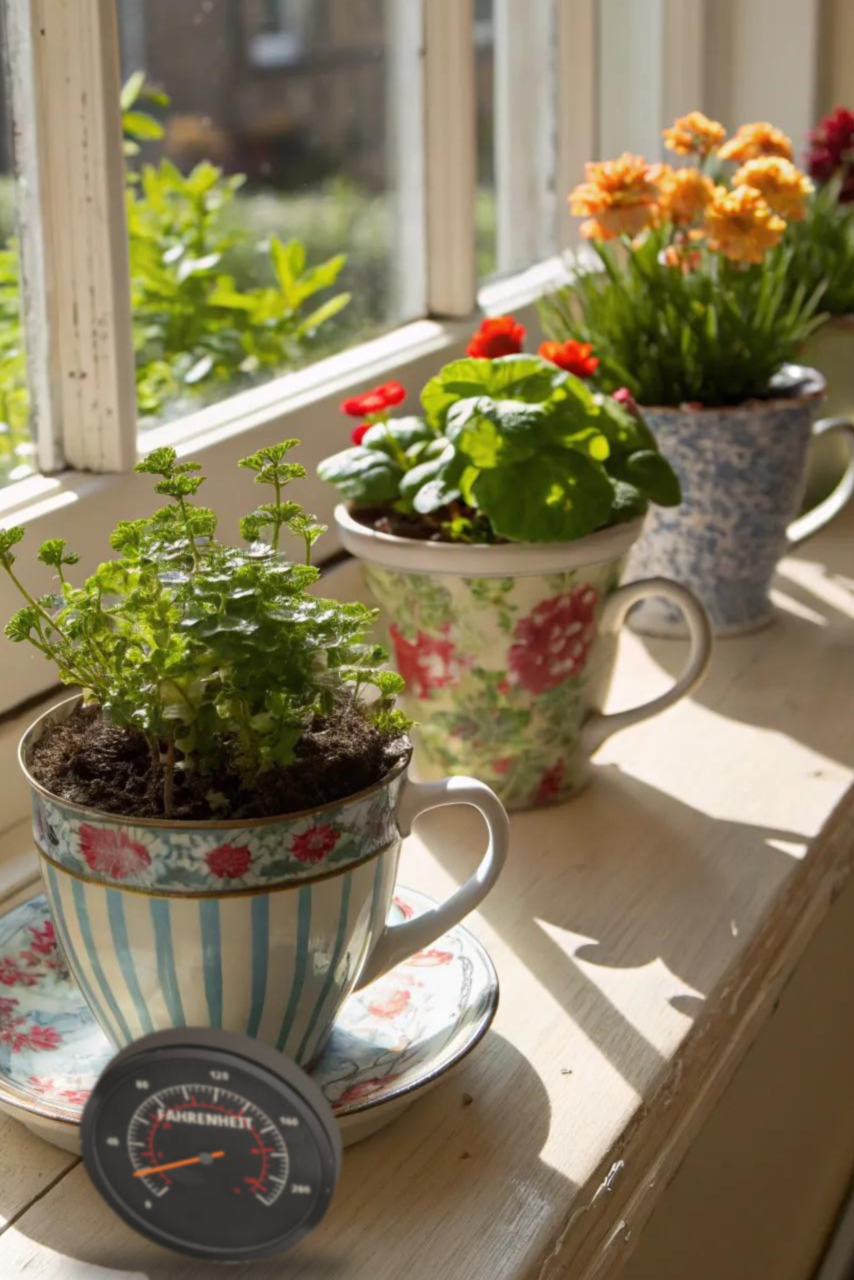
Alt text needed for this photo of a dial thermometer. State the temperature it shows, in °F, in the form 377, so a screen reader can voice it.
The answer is 20
